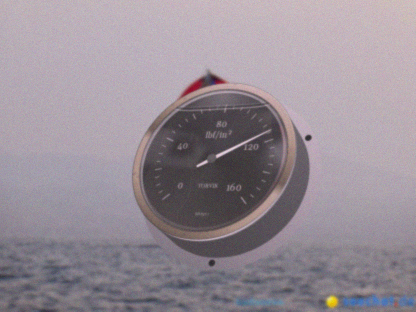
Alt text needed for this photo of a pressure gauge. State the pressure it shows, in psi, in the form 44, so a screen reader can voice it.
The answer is 115
